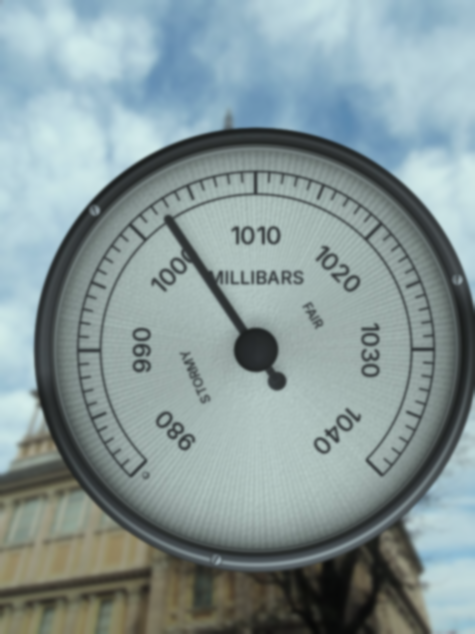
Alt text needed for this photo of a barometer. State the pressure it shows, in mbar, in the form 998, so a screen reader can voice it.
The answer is 1002.5
